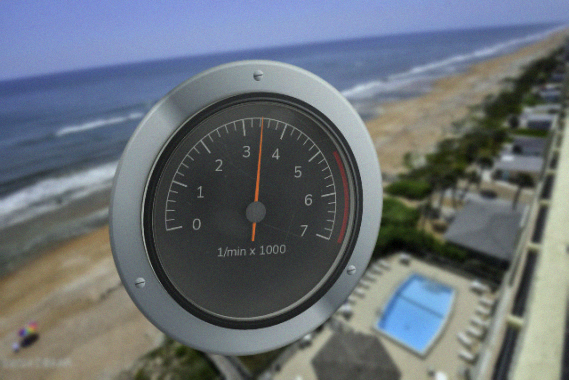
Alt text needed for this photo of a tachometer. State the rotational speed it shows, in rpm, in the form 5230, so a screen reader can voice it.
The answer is 3400
